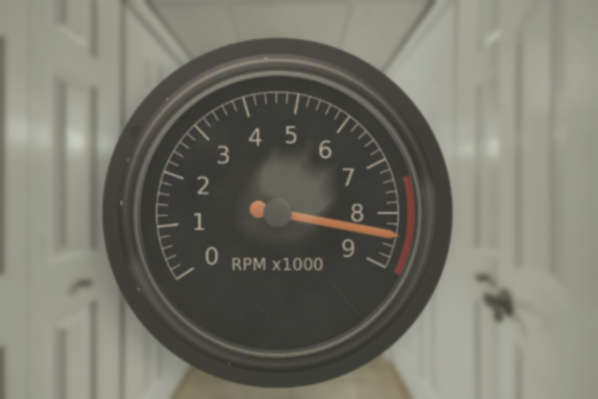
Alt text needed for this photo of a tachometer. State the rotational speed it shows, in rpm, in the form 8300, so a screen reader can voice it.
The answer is 8400
